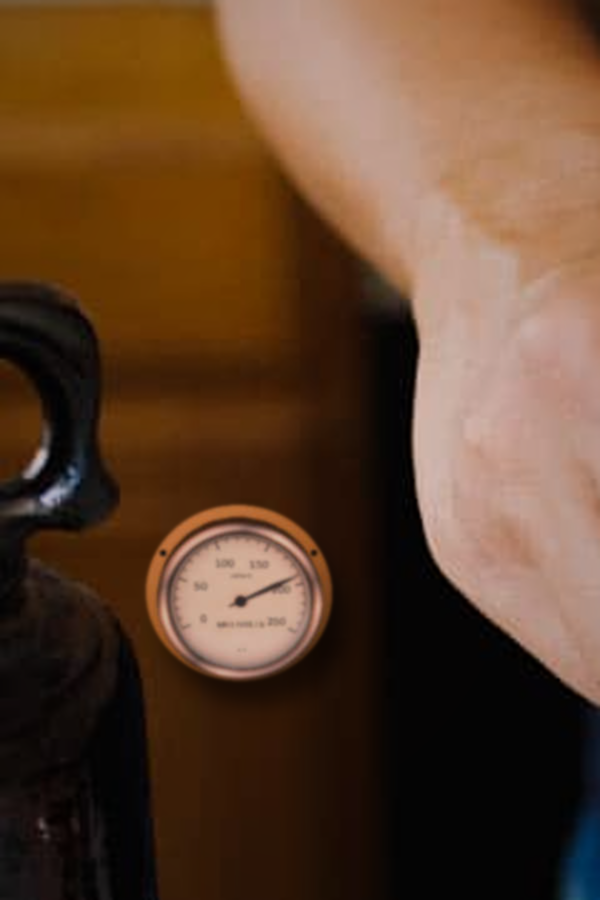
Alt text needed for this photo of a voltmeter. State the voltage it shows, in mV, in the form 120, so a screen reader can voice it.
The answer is 190
